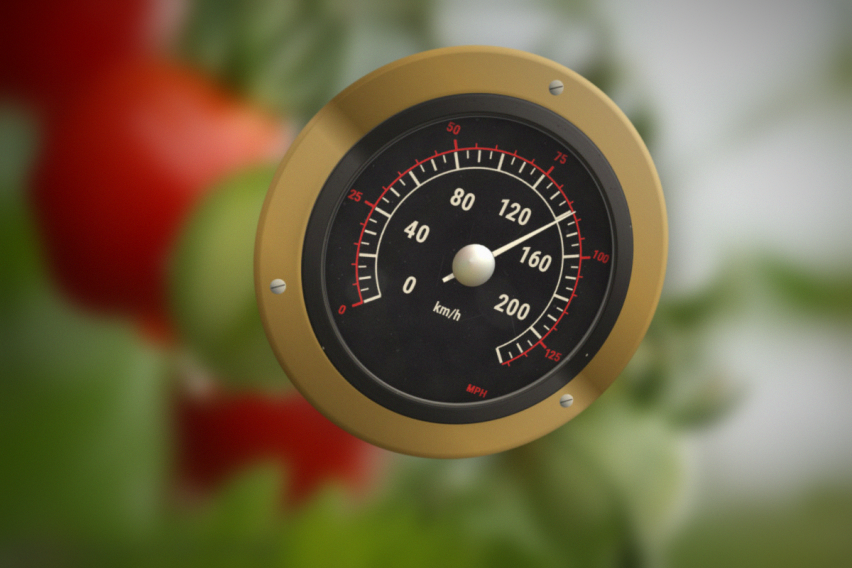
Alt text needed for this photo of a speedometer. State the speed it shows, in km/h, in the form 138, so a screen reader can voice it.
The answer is 140
